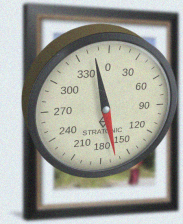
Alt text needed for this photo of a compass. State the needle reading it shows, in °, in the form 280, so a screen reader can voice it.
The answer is 165
